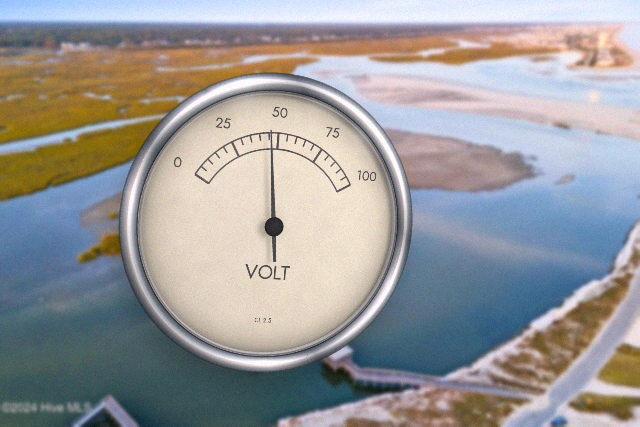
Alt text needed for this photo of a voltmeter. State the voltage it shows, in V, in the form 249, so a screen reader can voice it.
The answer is 45
